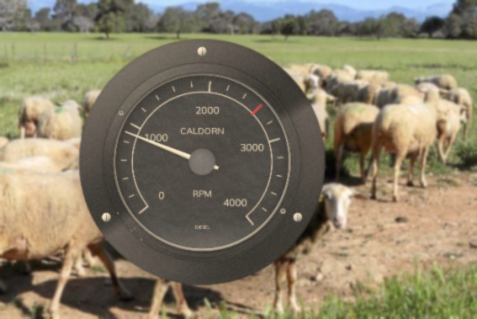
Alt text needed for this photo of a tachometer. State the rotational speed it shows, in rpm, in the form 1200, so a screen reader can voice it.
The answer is 900
